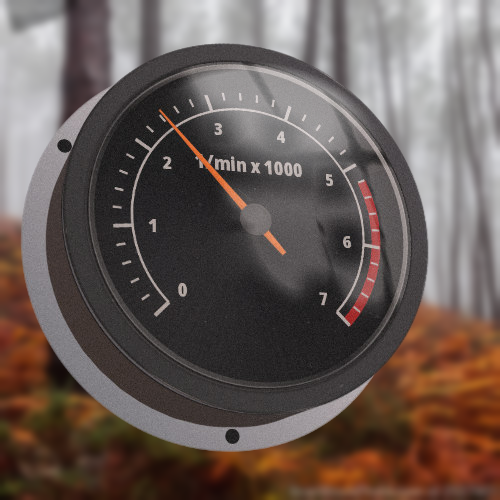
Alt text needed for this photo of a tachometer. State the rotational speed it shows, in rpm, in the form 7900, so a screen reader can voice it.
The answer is 2400
